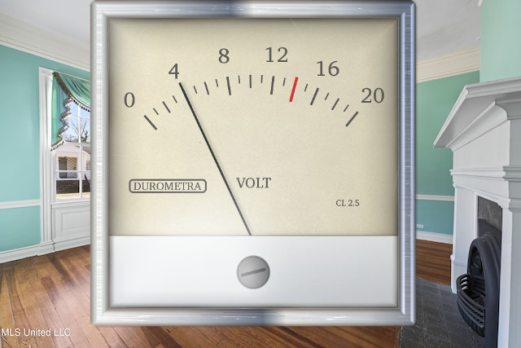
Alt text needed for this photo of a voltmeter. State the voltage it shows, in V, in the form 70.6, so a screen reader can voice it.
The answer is 4
